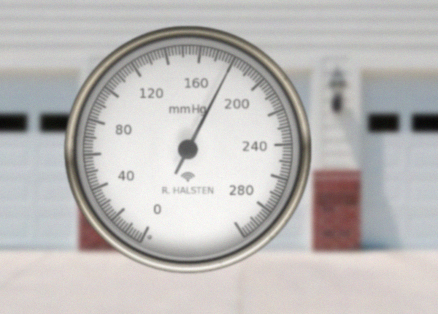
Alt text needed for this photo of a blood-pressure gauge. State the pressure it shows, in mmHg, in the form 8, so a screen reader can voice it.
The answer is 180
